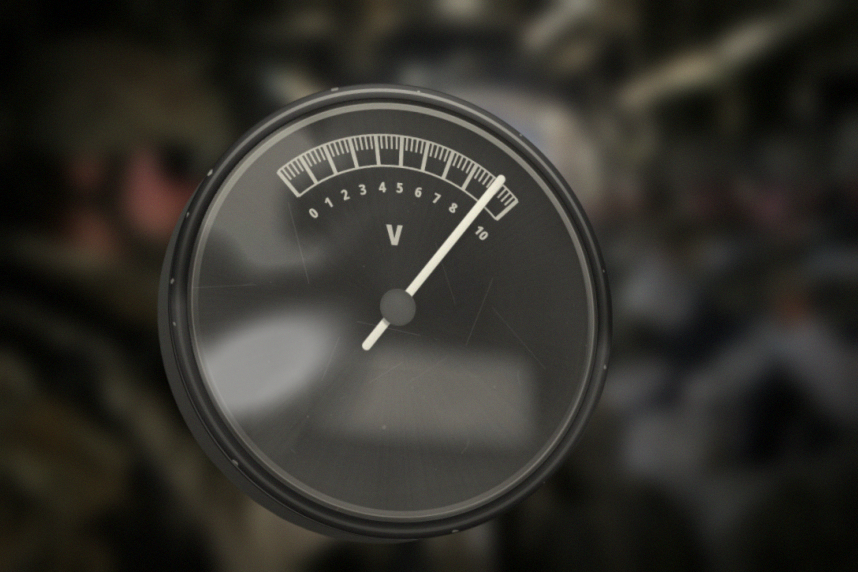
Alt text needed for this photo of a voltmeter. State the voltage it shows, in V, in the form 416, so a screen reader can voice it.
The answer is 9
